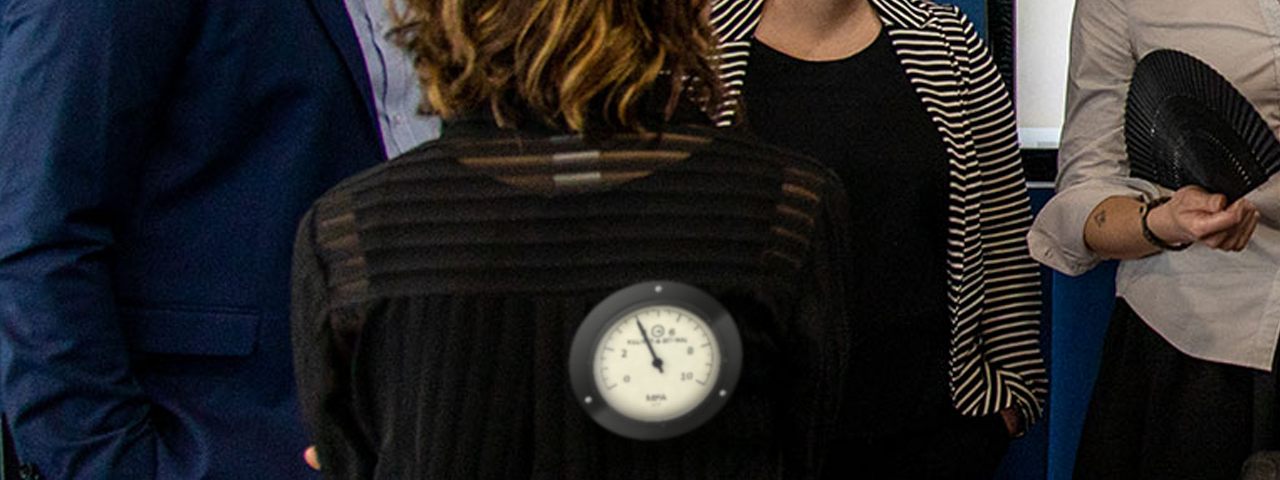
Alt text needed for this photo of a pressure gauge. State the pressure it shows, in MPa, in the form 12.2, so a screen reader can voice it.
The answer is 4
